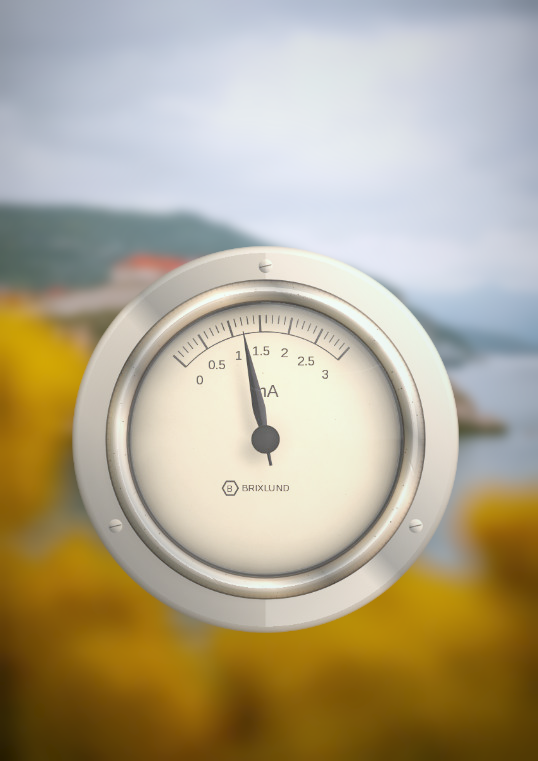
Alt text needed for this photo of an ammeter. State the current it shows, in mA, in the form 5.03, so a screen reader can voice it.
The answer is 1.2
